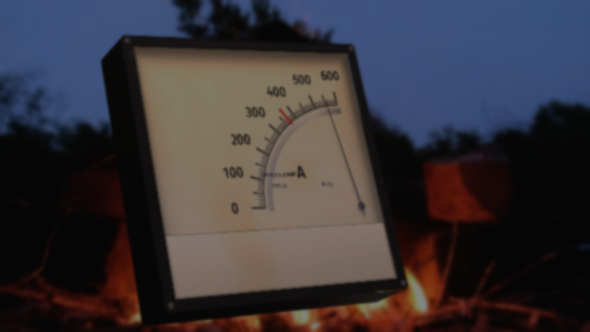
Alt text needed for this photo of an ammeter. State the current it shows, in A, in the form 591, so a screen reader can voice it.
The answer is 550
